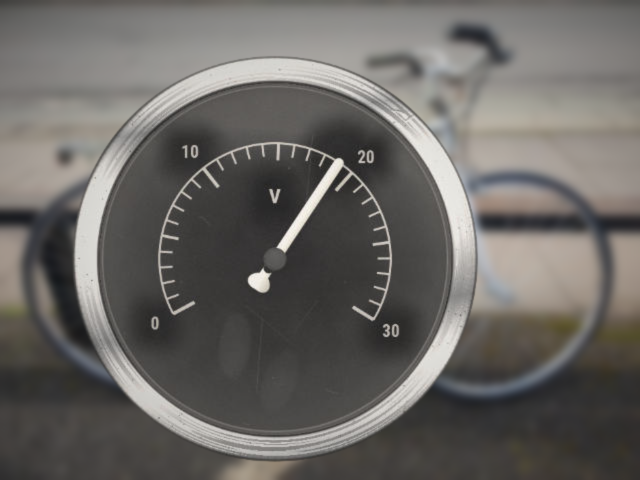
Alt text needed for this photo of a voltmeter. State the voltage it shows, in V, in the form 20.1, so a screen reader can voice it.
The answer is 19
